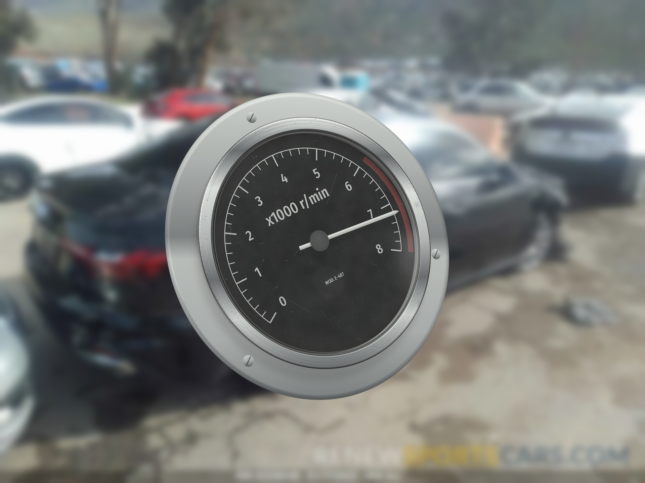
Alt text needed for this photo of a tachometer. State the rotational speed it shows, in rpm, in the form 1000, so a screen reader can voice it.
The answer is 7200
